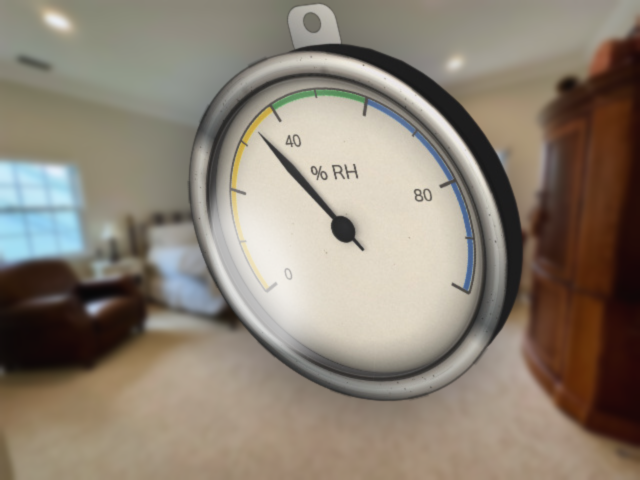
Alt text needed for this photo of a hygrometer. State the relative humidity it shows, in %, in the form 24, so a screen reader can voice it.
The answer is 35
